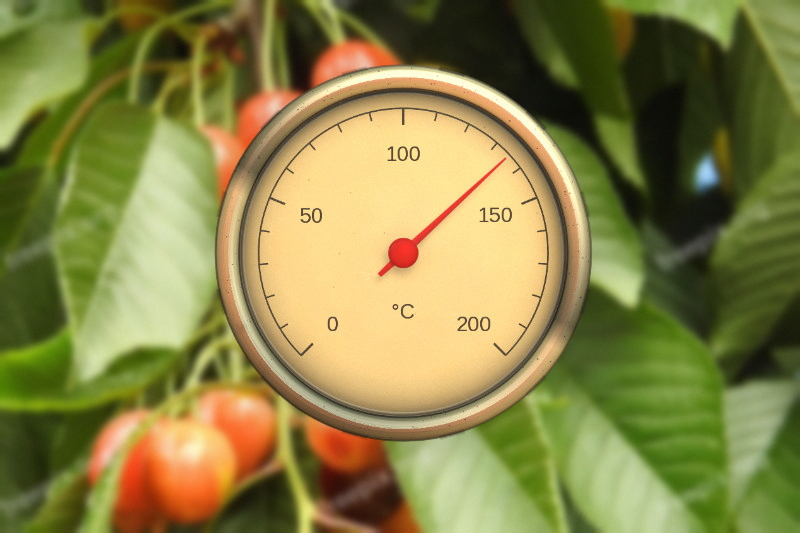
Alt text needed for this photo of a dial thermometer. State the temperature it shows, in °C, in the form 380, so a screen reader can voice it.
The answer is 135
